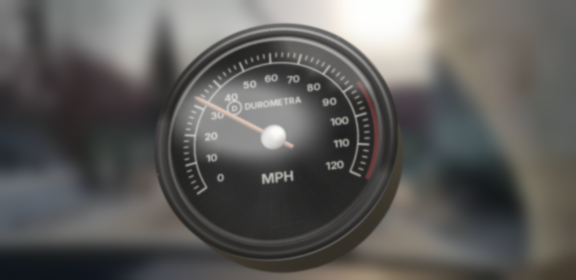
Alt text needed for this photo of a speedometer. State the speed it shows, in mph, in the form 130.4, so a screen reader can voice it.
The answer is 32
